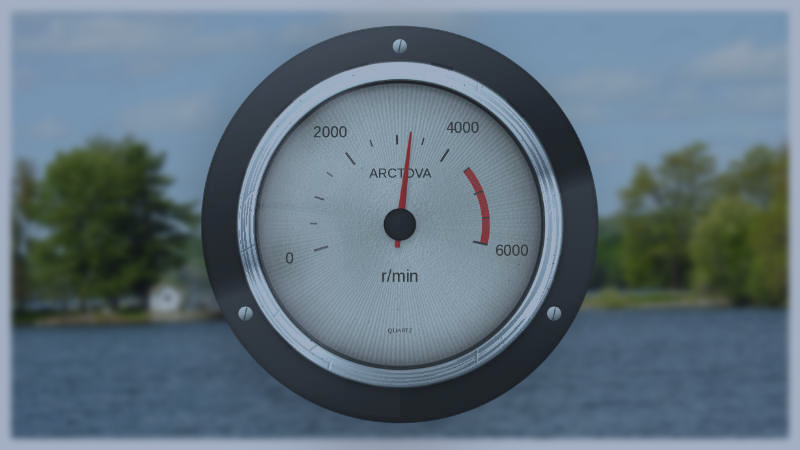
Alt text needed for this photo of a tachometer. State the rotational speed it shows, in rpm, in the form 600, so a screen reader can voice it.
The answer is 3250
